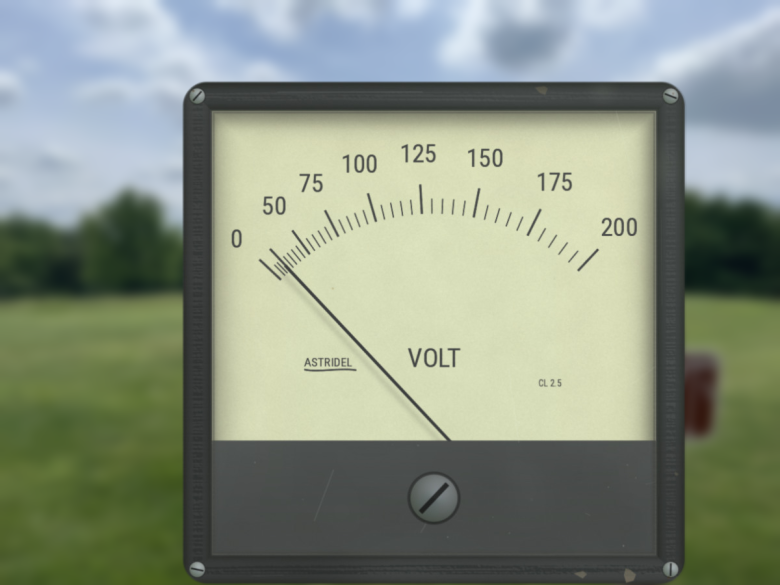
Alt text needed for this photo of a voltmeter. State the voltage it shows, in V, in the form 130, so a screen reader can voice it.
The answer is 25
